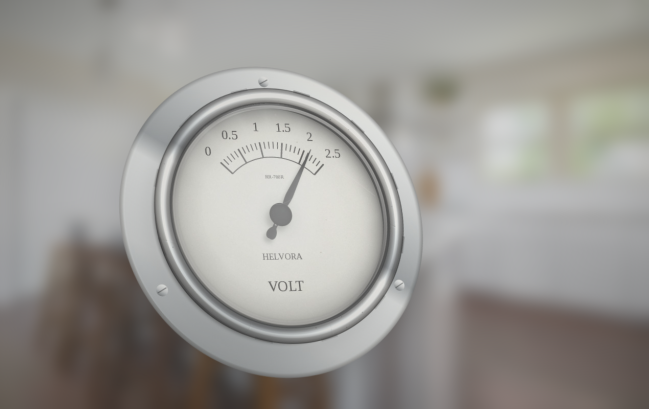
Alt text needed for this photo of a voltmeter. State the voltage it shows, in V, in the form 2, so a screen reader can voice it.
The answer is 2.1
